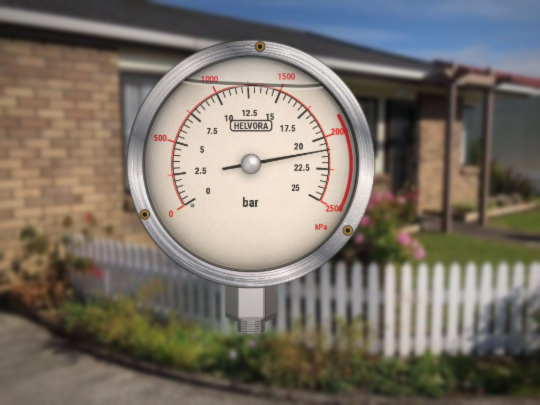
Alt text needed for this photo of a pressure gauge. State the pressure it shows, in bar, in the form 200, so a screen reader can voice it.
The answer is 21
